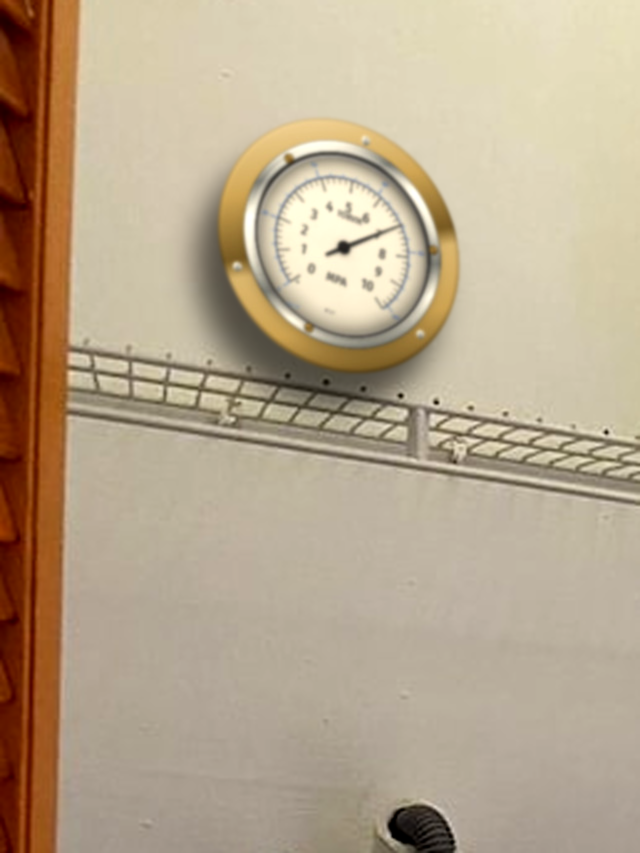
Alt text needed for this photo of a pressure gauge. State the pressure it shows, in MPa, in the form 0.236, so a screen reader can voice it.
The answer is 7
